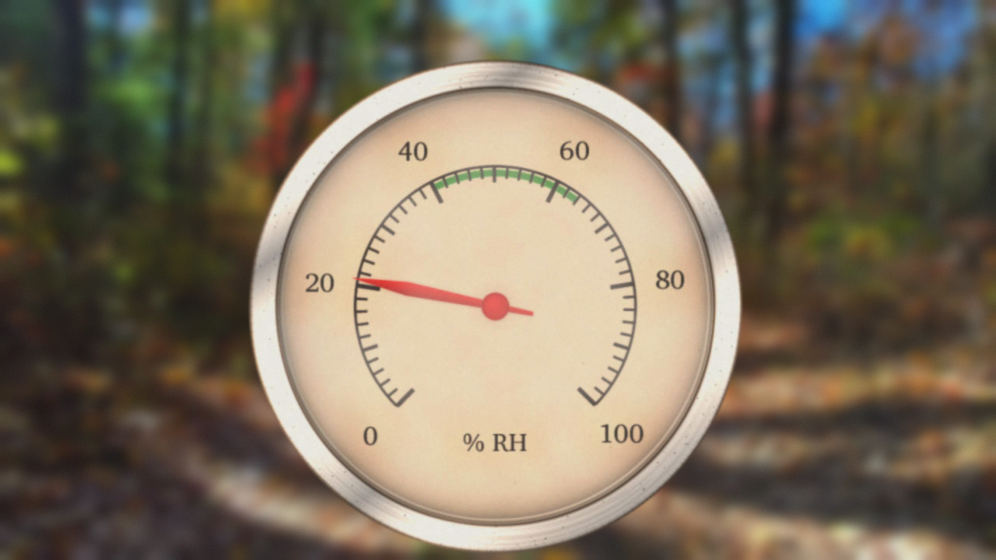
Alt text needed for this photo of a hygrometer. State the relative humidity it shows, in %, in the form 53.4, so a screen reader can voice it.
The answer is 21
